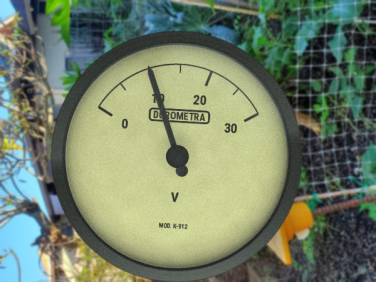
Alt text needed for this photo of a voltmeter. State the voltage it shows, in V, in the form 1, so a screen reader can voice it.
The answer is 10
